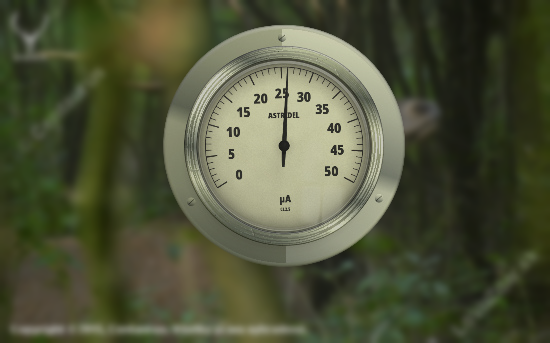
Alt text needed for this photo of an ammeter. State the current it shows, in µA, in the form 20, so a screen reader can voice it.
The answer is 26
